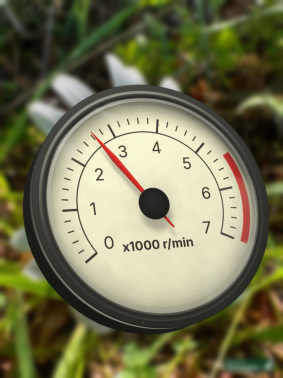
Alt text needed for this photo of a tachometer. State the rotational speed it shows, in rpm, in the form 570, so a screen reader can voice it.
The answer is 2600
